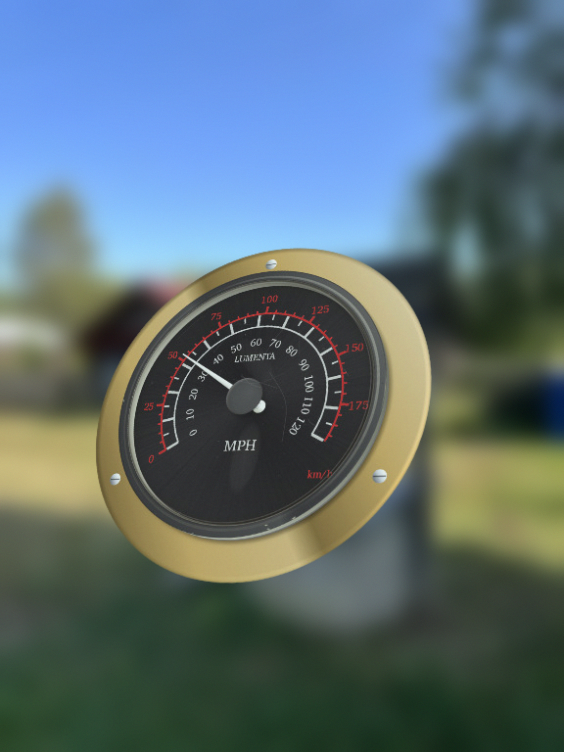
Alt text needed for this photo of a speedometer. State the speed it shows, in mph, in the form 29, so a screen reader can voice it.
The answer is 32.5
